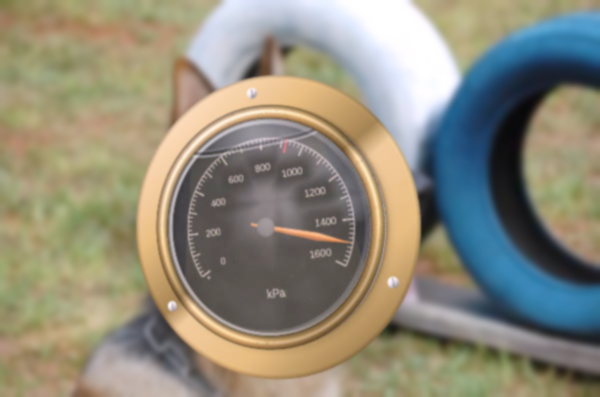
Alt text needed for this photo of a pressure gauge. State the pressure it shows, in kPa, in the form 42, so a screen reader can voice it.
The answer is 1500
